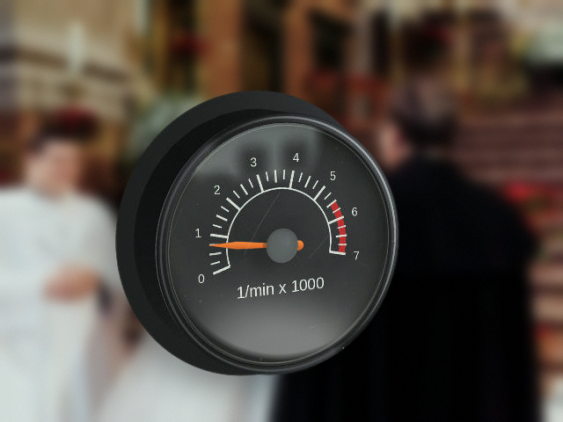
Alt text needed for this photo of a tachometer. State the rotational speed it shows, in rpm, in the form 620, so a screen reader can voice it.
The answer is 750
